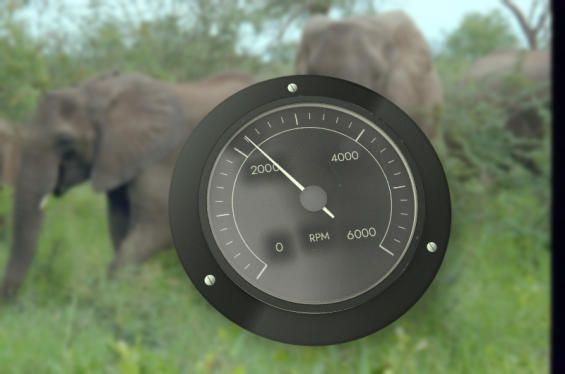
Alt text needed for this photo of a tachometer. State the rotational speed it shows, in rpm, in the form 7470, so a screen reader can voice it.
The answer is 2200
